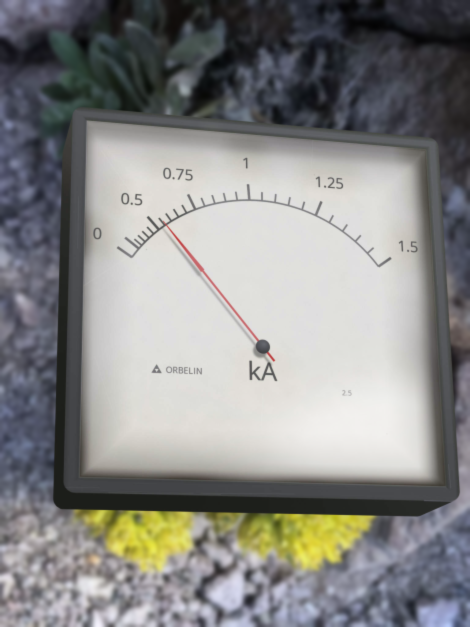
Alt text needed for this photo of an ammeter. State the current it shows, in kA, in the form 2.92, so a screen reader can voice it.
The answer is 0.55
